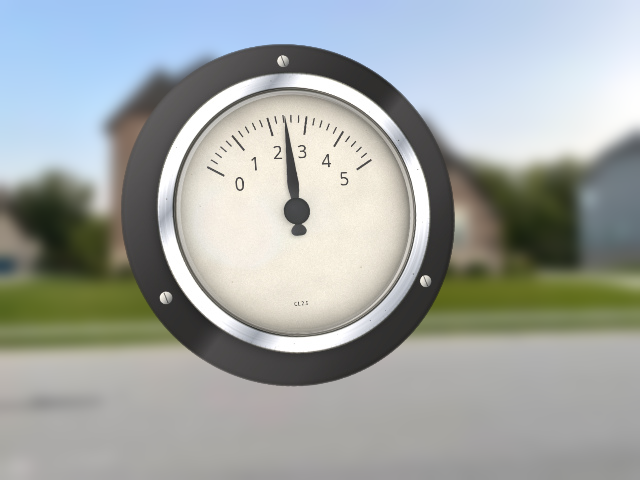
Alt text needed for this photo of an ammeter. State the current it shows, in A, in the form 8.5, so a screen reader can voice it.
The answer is 2.4
